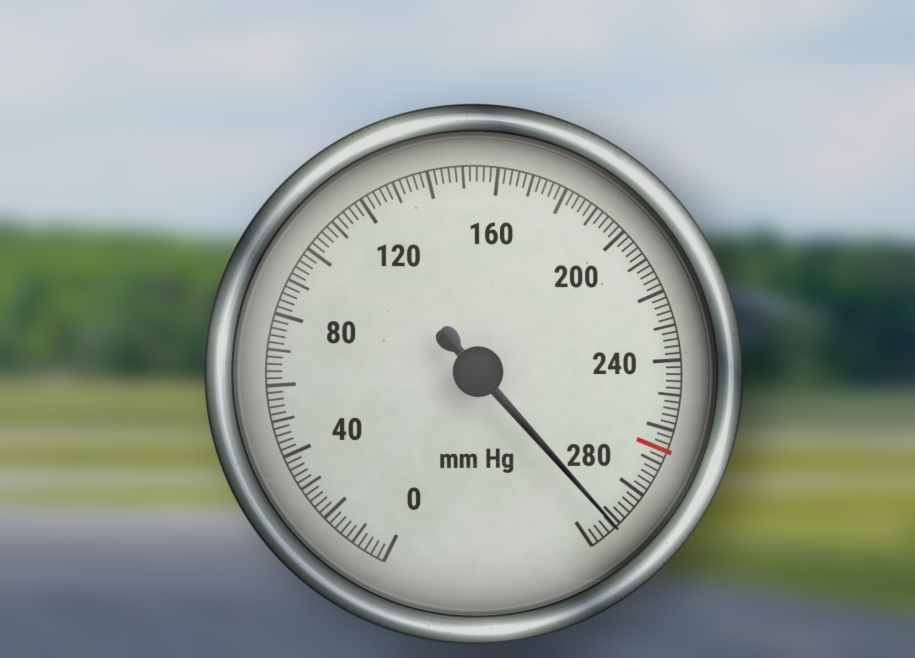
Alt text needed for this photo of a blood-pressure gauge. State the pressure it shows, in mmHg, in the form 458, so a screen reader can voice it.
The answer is 292
